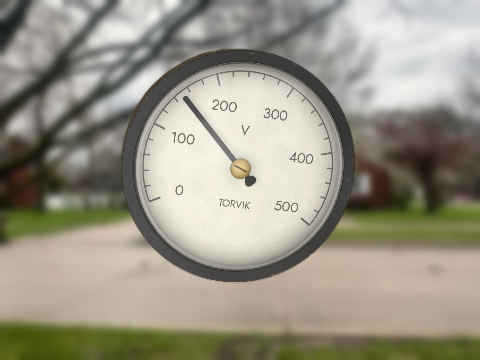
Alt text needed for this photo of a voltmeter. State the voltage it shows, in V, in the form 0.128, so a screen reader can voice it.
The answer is 150
